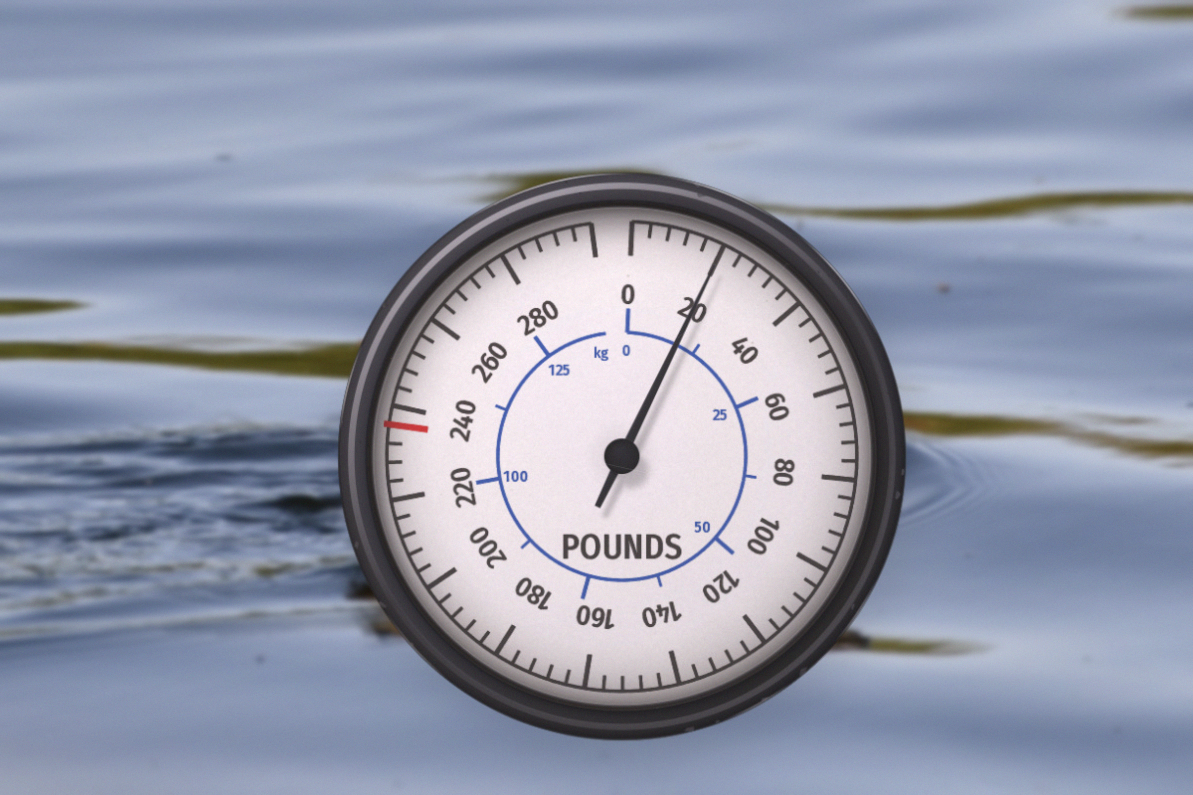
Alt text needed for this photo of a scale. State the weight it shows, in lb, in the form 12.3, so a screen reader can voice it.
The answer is 20
